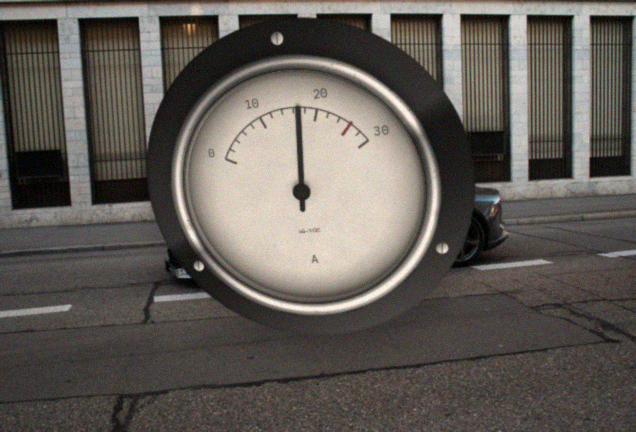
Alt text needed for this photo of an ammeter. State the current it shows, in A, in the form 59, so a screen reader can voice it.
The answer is 17
